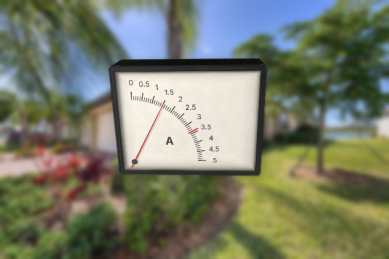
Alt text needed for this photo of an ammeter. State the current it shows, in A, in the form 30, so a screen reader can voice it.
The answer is 1.5
